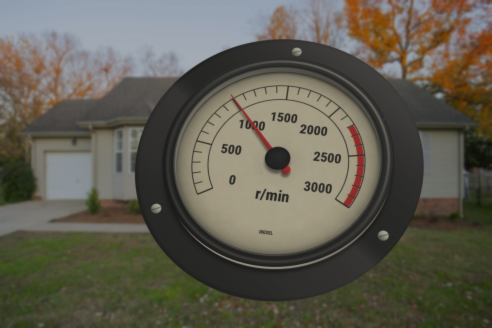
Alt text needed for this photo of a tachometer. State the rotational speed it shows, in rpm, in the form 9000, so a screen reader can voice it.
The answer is 1000
